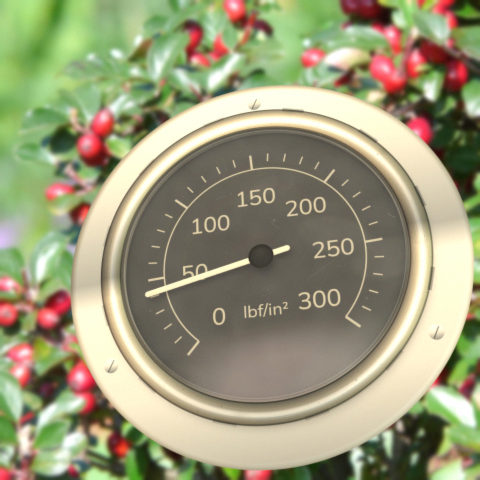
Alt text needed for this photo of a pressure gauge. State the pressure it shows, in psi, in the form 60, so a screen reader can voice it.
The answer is 40
